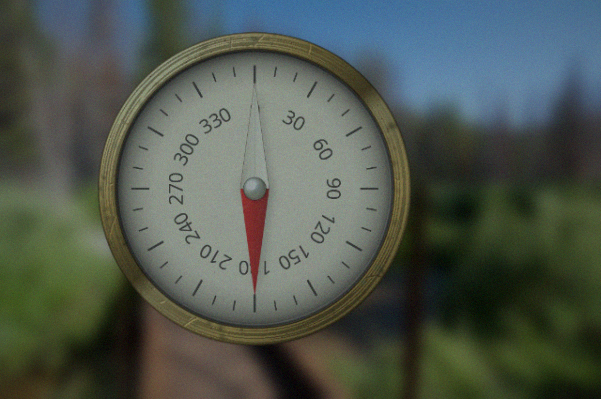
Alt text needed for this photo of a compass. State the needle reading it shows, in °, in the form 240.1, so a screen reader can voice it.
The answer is 180
